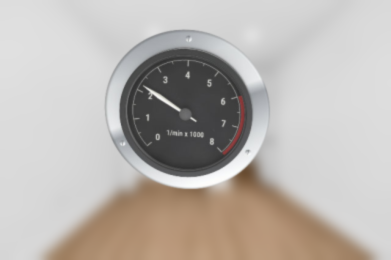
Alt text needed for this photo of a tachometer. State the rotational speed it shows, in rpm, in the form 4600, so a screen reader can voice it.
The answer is 2250
